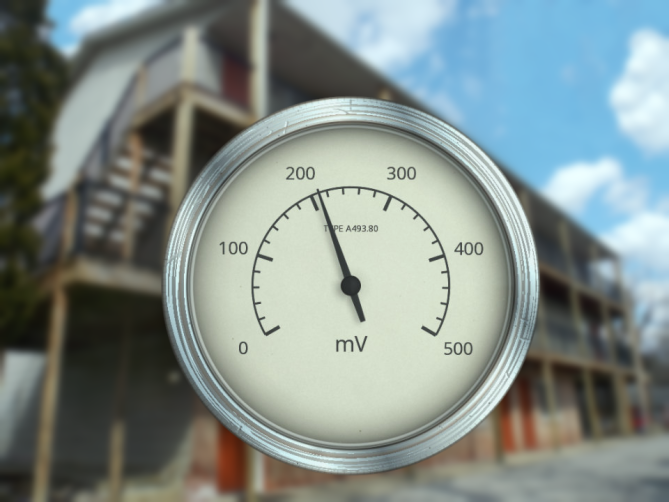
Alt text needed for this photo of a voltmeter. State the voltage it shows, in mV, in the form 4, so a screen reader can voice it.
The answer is 210
